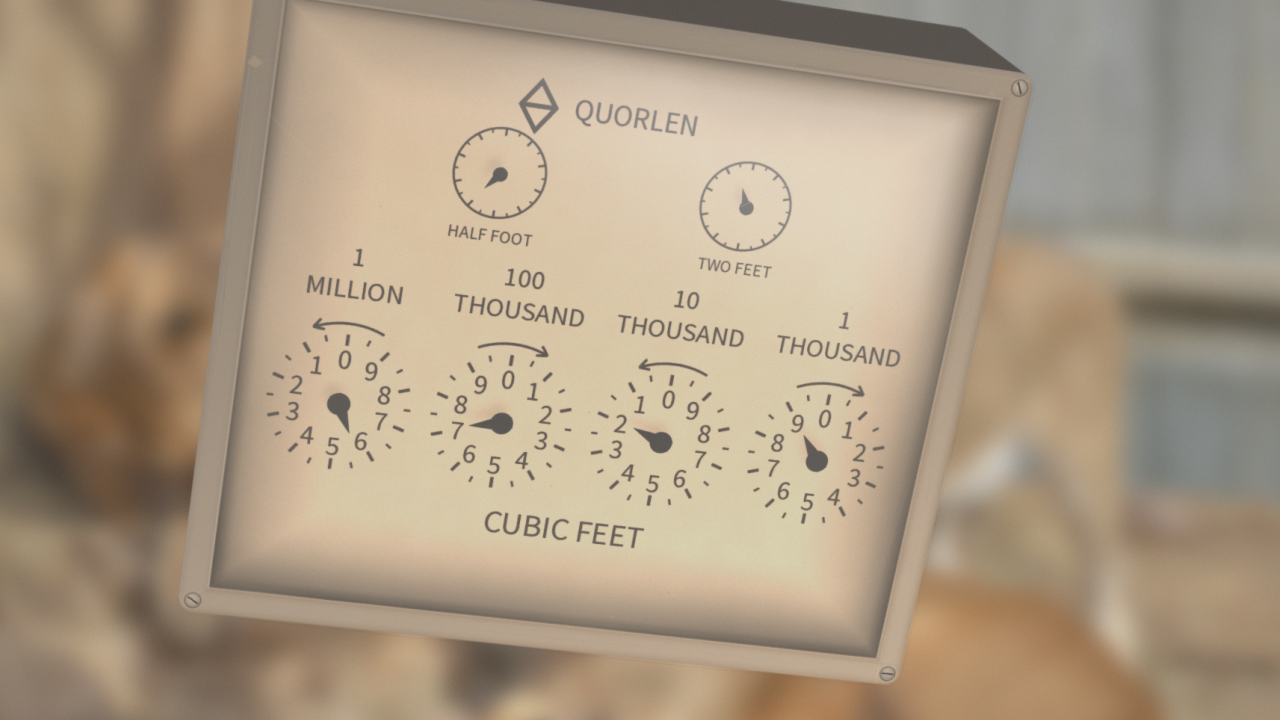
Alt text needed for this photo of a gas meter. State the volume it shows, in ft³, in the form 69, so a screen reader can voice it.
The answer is 571900
